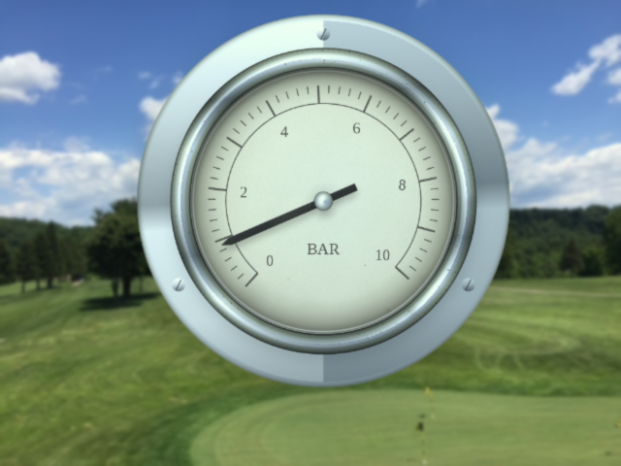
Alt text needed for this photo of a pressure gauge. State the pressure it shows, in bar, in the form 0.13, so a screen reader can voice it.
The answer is 0.9
